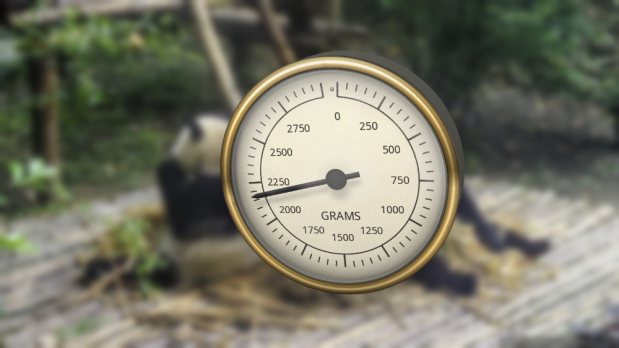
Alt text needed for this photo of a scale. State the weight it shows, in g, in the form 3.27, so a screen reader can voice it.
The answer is 2175
